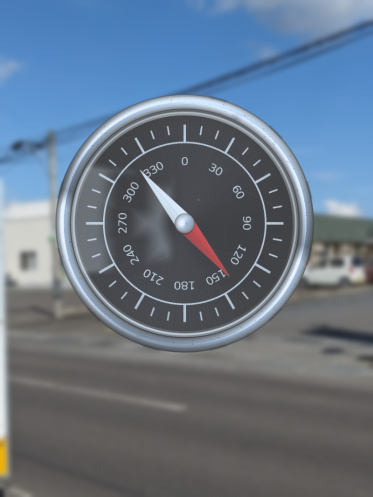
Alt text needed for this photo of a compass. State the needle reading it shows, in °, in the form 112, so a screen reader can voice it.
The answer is 140
